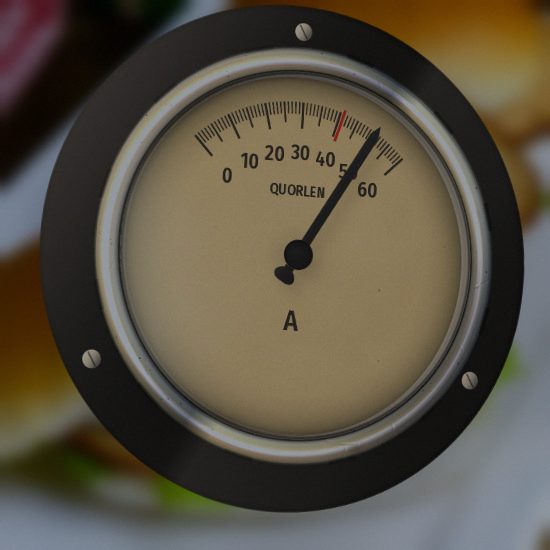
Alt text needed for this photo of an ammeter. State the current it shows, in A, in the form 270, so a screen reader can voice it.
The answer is 50
